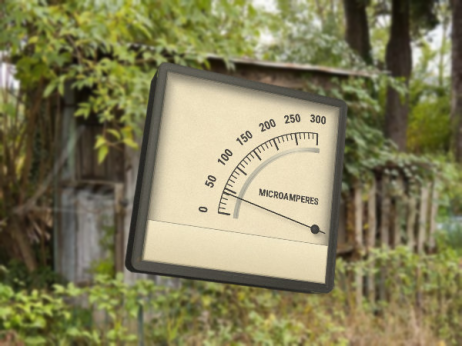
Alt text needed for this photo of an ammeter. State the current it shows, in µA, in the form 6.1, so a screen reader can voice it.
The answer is 40
